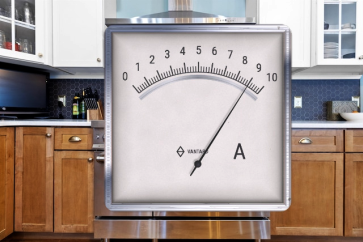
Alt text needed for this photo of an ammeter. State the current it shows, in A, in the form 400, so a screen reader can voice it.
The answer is 9
